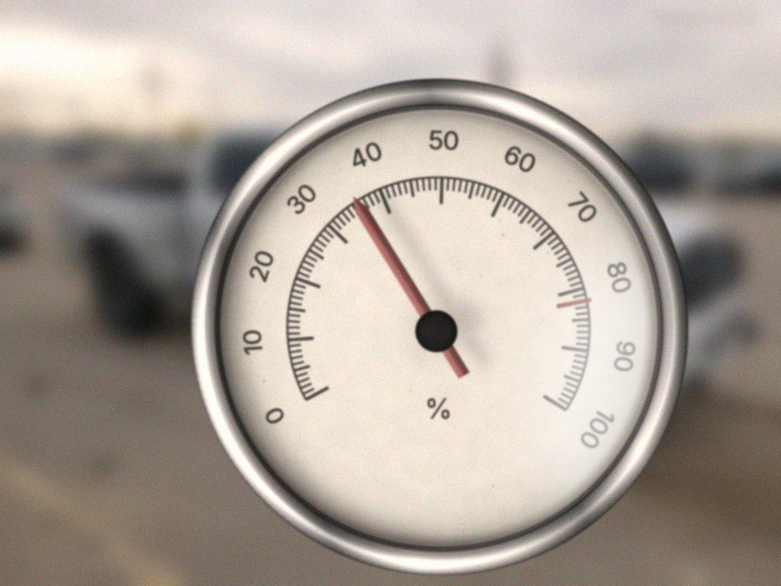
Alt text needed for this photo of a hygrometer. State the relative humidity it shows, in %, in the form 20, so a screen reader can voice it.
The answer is 36
